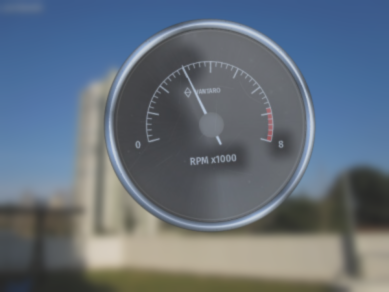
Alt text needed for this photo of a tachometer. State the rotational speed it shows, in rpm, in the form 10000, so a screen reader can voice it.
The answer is 3000
